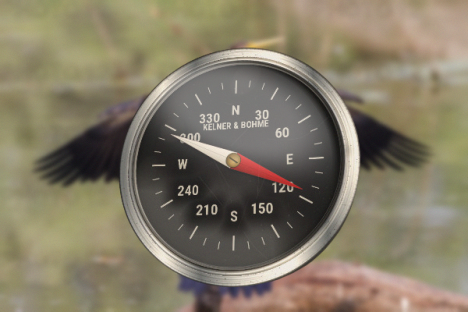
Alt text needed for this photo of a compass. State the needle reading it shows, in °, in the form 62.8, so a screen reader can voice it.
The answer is 115
